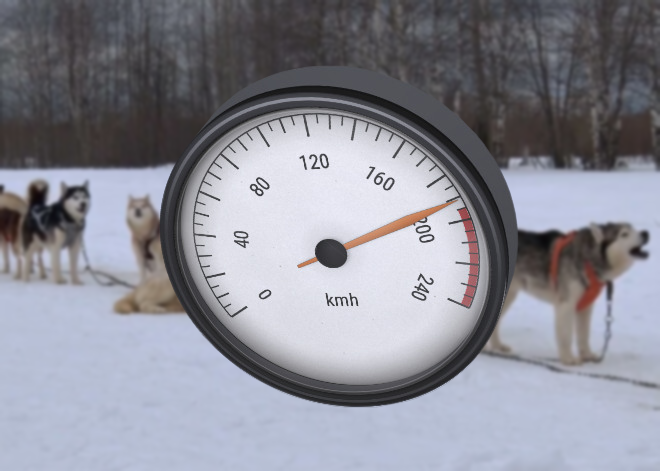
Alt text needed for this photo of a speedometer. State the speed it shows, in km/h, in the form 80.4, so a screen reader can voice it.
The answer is 190
